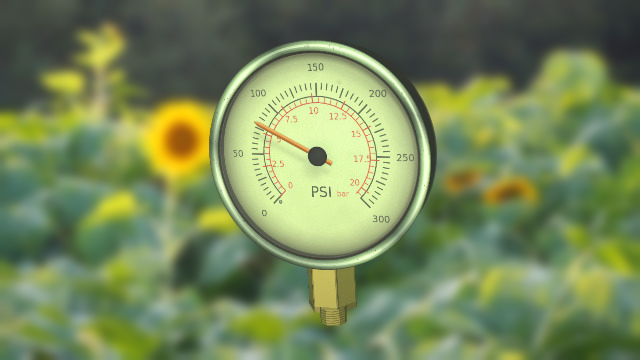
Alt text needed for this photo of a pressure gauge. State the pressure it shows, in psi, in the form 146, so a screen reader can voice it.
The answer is 80
